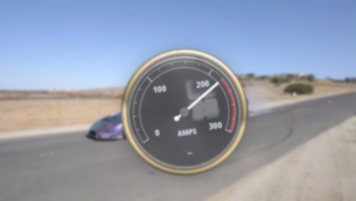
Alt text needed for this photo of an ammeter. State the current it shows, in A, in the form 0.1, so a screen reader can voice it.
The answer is 220
